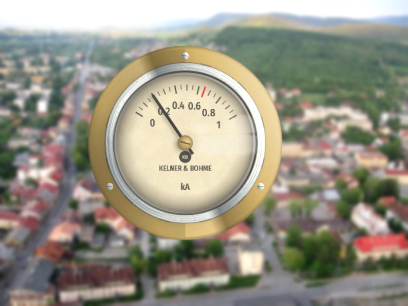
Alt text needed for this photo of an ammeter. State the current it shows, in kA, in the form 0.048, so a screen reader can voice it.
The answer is 0.2
